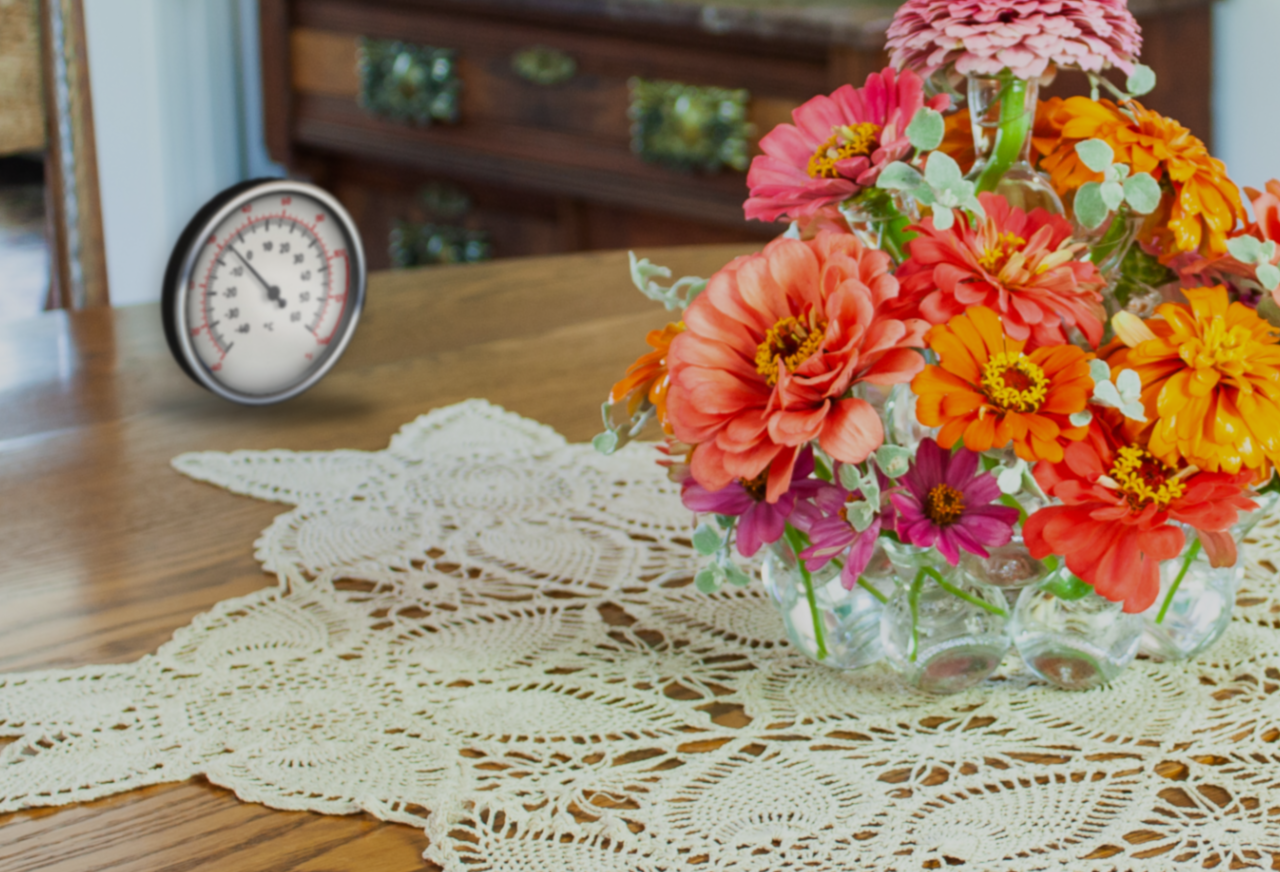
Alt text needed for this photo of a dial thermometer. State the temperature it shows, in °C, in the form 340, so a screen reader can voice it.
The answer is -5
